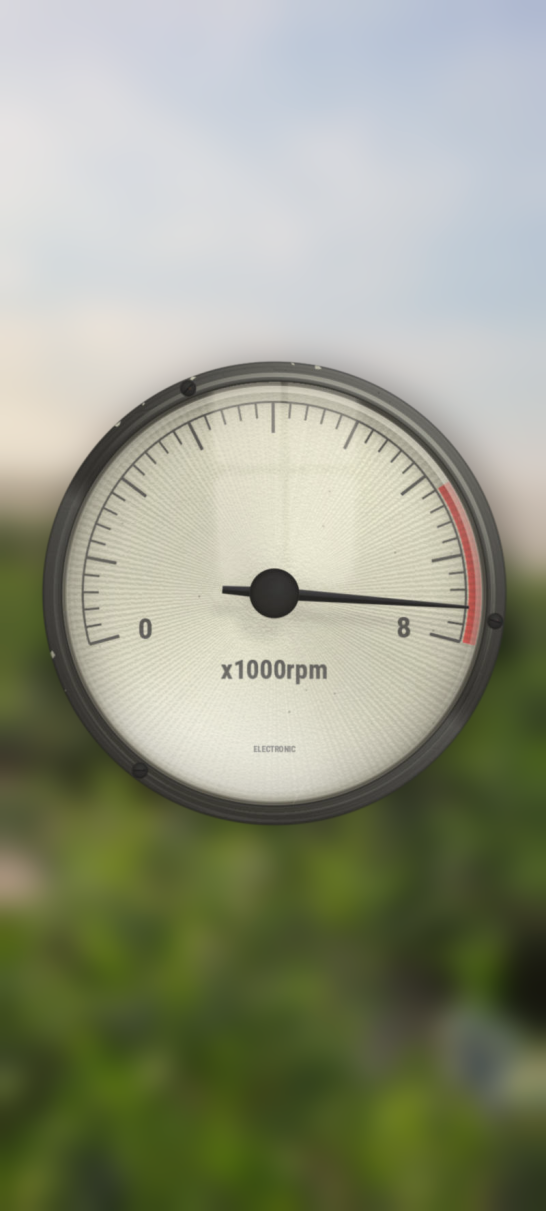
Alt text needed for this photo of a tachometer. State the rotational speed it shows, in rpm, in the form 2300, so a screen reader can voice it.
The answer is 7600
